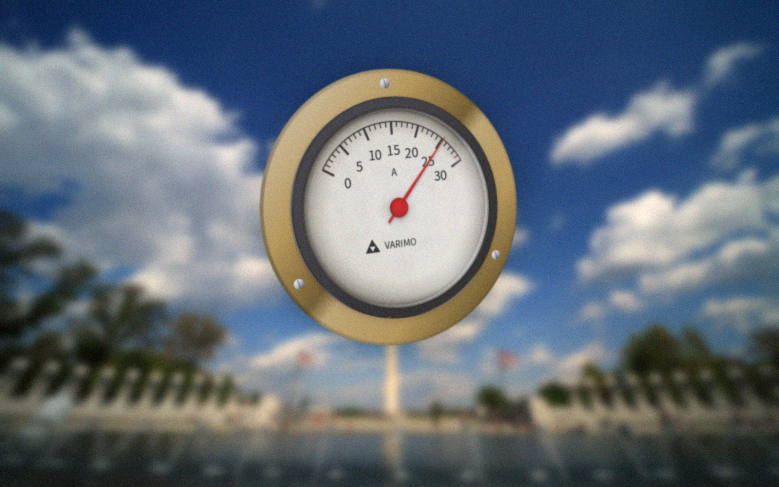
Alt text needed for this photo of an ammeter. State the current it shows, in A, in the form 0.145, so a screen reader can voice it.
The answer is 25
